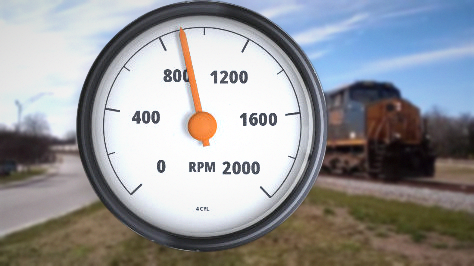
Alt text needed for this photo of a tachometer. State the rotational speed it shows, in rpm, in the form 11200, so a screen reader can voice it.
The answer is 900
